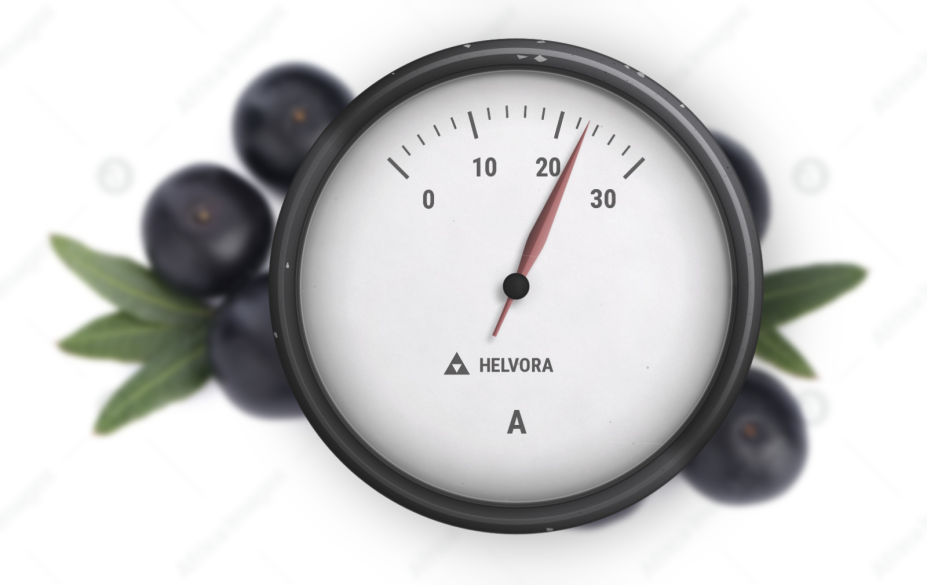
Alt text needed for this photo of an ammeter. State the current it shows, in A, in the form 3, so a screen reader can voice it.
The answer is 23
